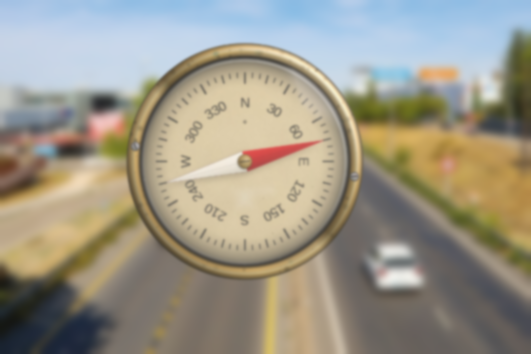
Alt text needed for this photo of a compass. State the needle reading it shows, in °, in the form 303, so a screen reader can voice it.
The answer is 75
